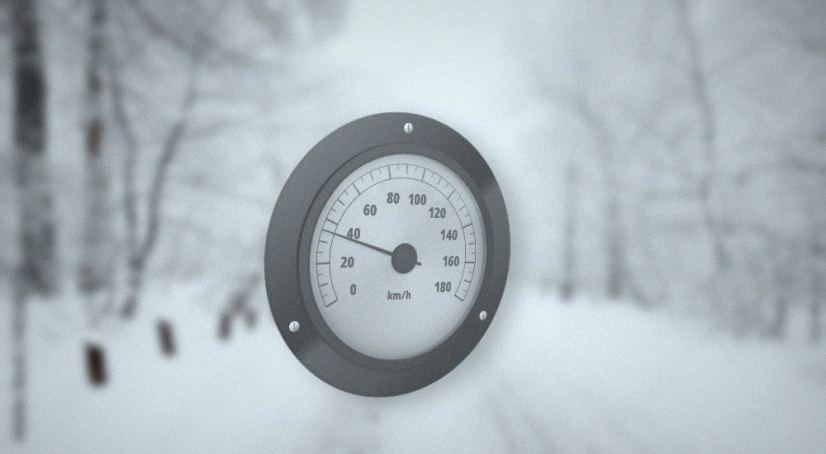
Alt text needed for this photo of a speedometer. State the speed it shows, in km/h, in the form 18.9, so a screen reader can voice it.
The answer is 35
